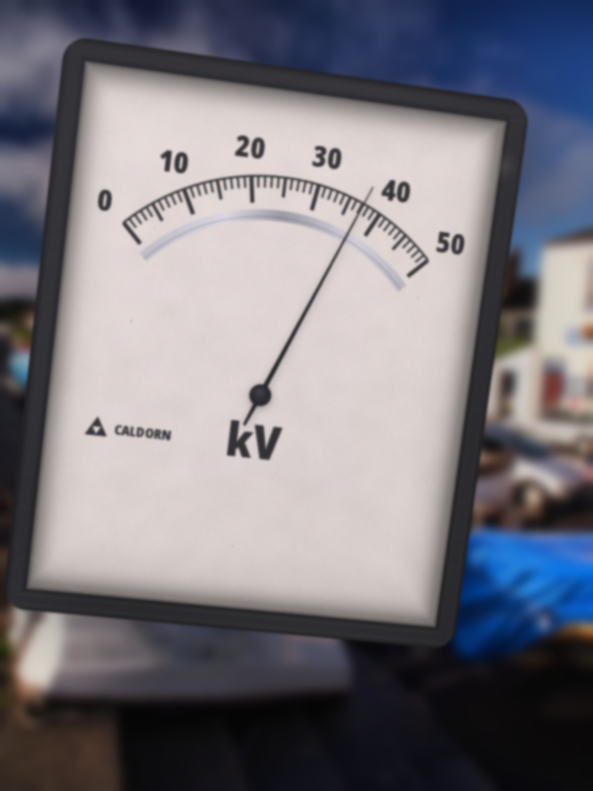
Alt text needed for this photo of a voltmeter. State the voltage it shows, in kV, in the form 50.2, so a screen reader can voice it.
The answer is 37
